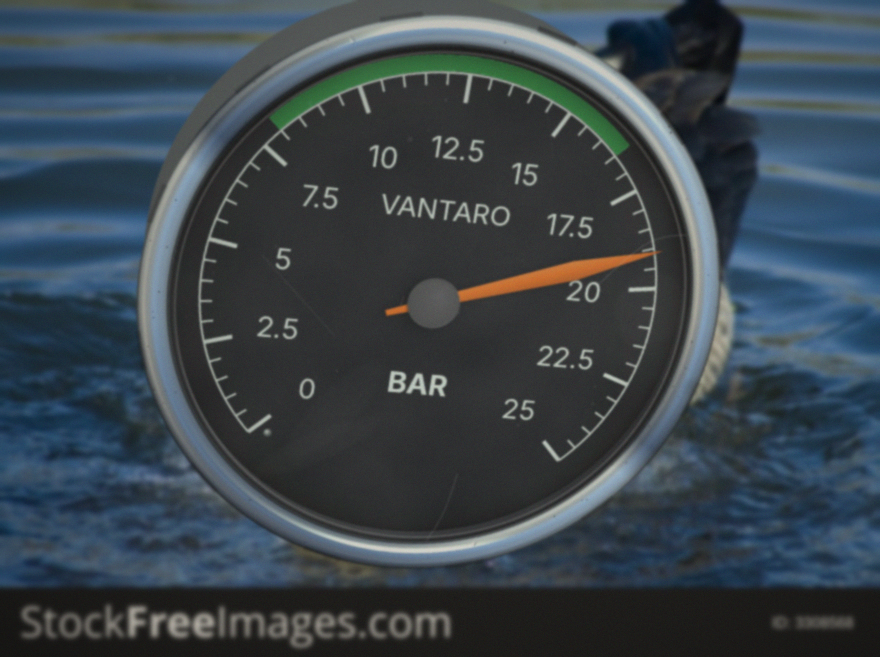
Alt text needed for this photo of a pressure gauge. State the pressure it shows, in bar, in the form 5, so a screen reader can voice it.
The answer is 19
